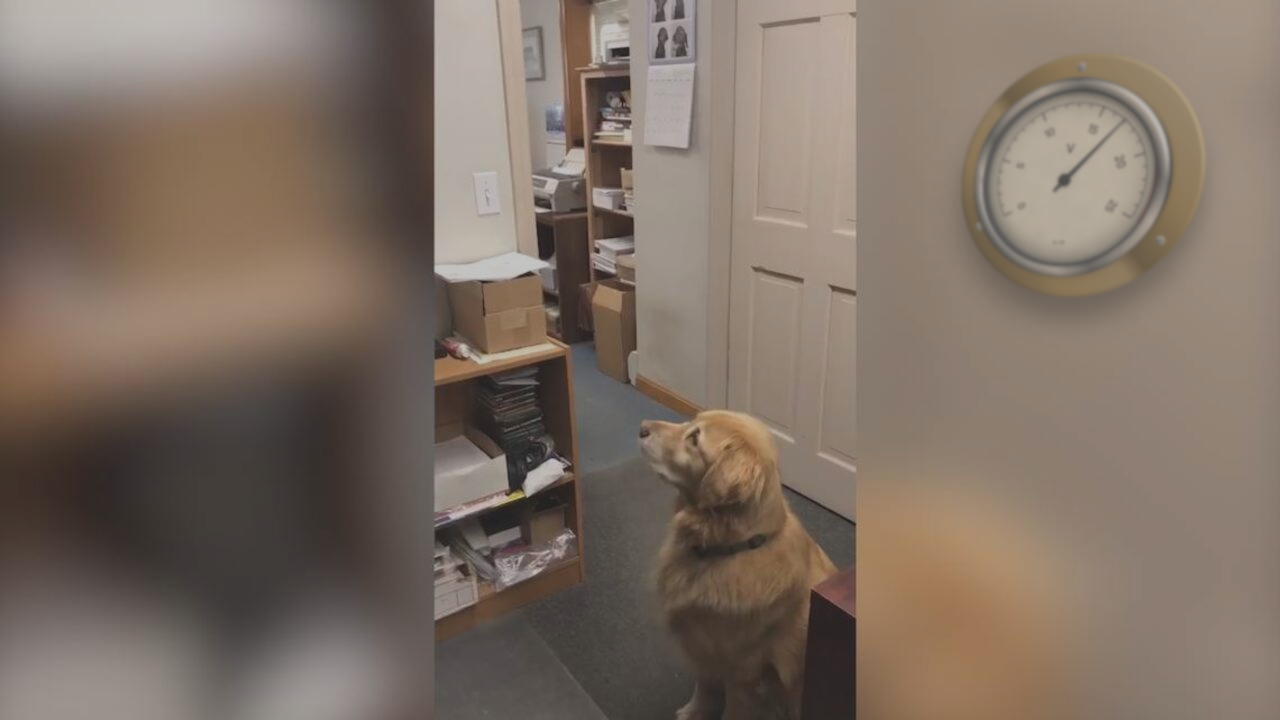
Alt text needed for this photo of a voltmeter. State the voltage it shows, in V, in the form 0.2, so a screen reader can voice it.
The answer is 17
